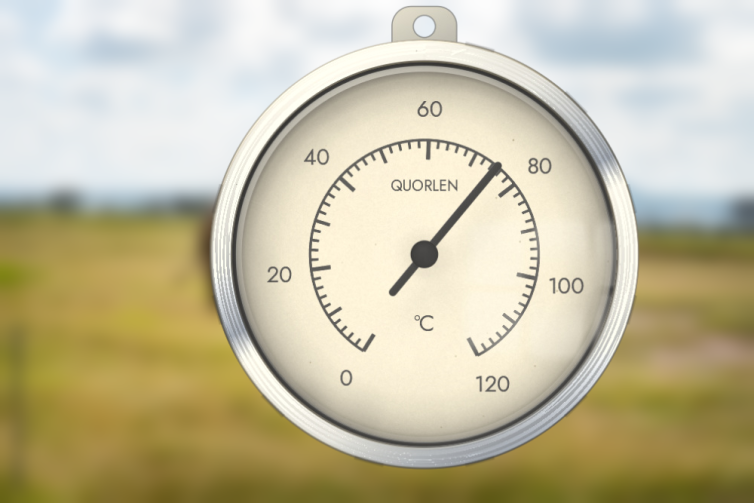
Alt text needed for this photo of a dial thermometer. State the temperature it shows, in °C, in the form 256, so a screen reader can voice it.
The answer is 75
